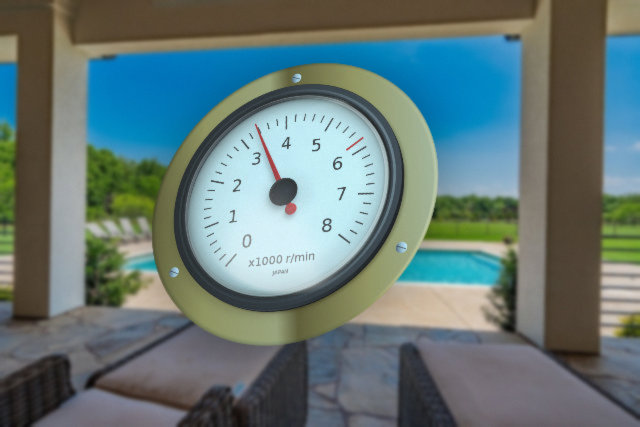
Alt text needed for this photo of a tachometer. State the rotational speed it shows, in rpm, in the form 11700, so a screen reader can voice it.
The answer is 3400
